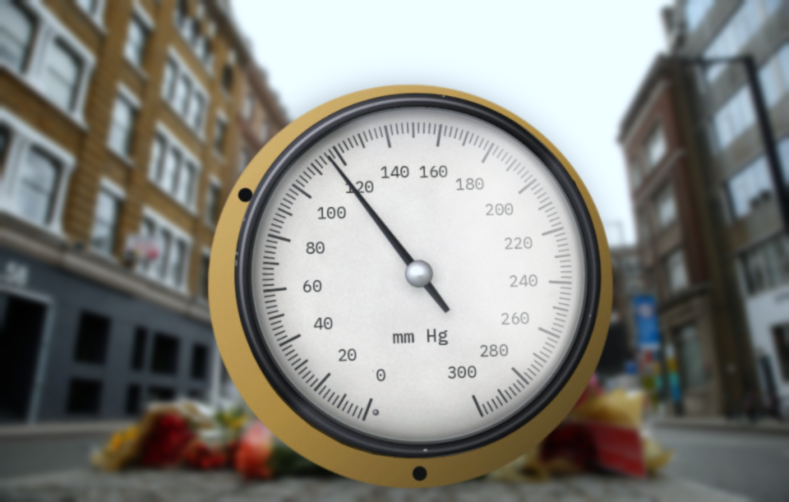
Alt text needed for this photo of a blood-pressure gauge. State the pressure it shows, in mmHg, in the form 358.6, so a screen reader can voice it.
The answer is 116
